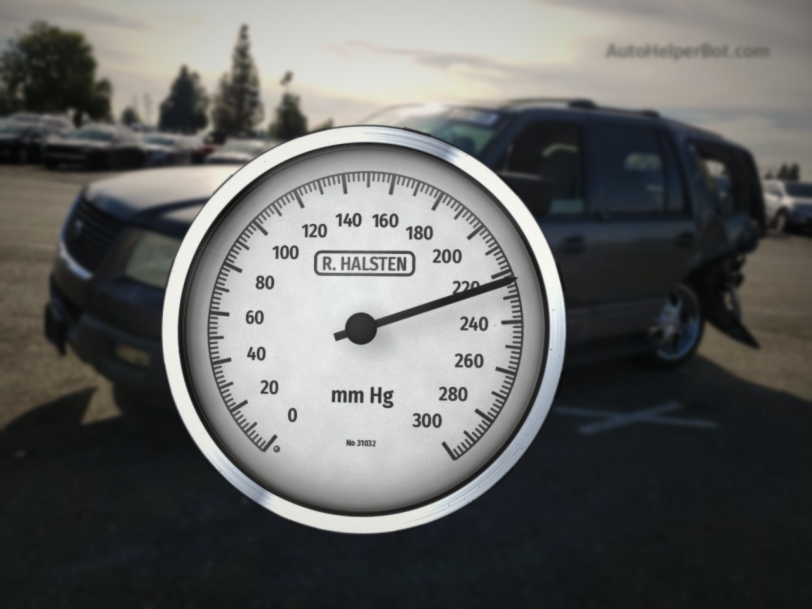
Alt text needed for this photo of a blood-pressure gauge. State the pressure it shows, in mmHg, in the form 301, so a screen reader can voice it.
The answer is 224
